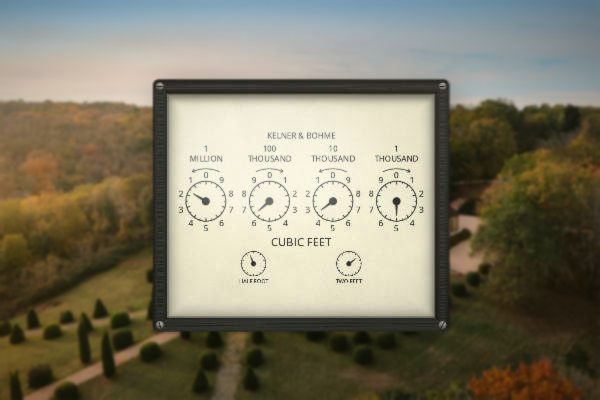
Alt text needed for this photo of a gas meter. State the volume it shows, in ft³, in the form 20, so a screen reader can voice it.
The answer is 163500
